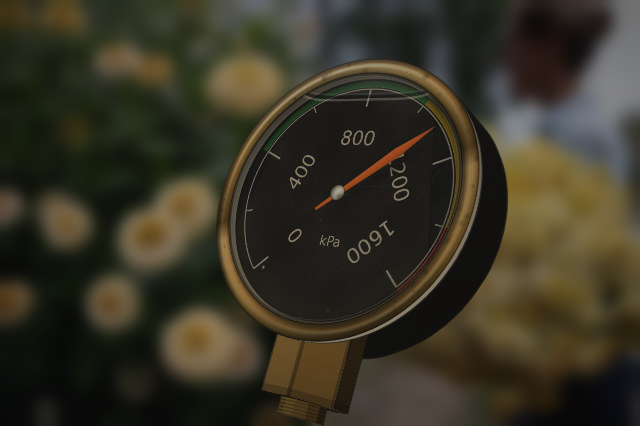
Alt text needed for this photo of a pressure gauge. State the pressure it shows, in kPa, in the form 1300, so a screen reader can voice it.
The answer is 1100
